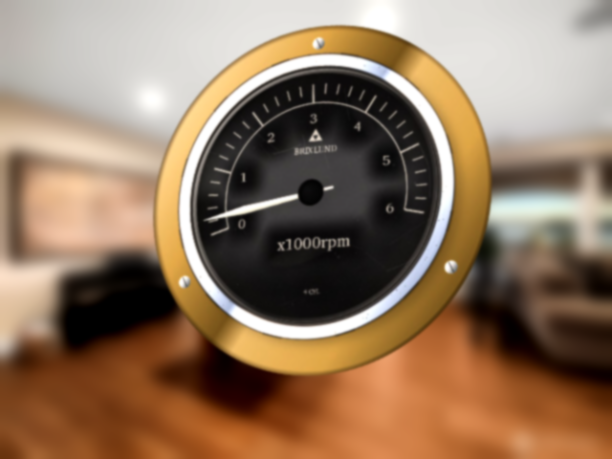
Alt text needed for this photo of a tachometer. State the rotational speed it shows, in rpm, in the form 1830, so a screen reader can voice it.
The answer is 200
